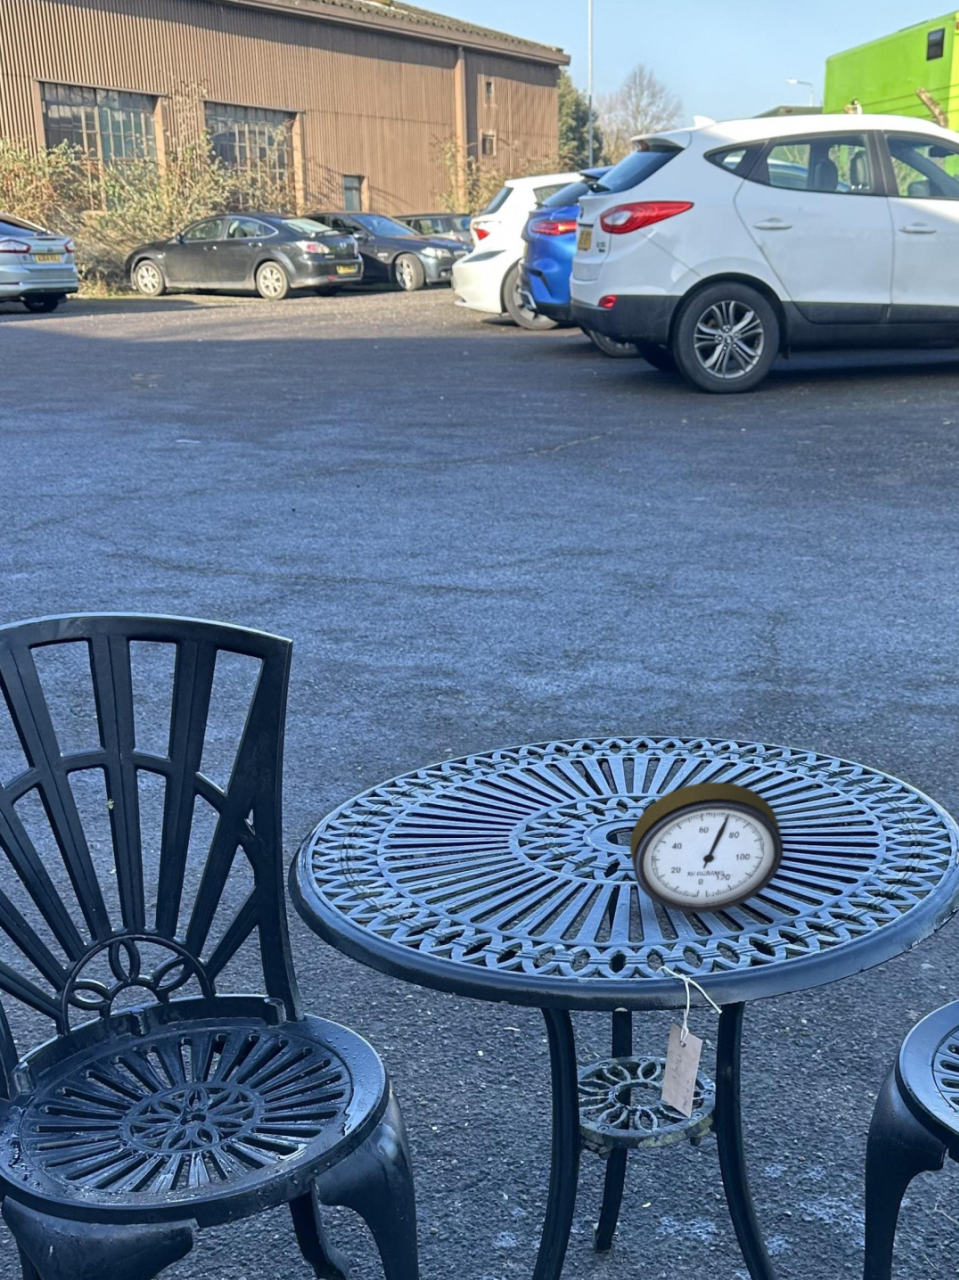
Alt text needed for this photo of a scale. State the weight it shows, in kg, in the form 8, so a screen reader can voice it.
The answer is 70
